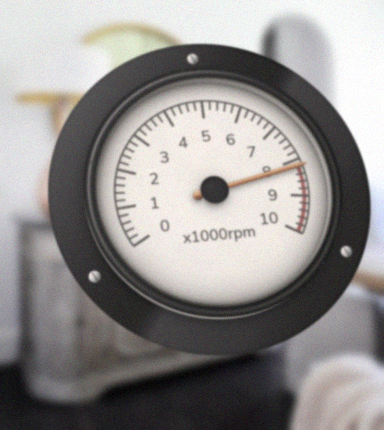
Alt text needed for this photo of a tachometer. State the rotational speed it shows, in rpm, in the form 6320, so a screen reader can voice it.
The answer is 8200
